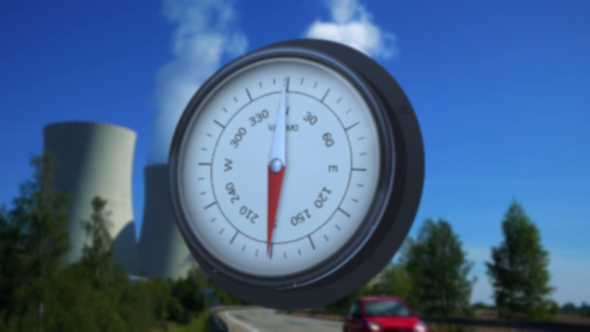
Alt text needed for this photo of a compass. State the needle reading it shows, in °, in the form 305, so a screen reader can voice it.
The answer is 180
